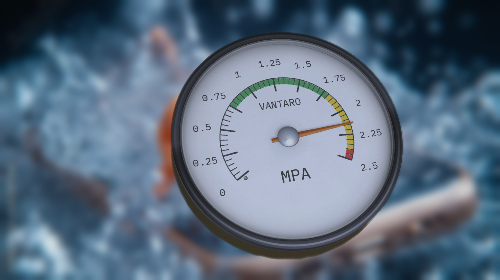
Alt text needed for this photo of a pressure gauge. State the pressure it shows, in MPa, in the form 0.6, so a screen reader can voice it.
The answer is 2.15
